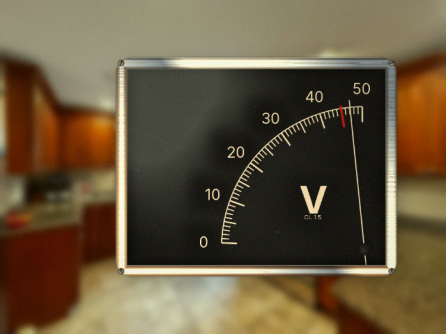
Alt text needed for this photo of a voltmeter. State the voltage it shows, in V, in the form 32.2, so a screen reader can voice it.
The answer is 47
